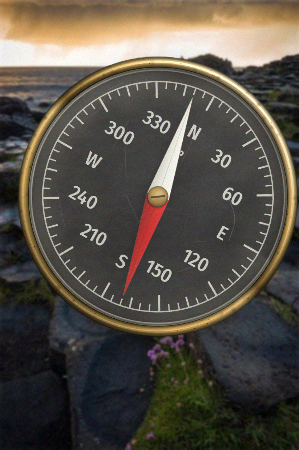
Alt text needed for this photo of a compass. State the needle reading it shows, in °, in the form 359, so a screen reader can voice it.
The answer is 170
